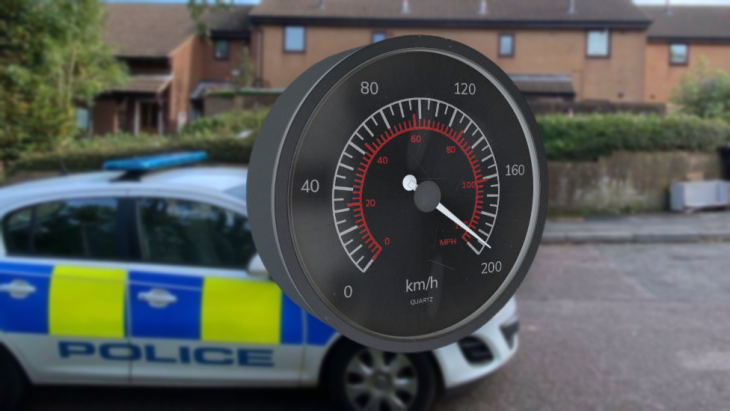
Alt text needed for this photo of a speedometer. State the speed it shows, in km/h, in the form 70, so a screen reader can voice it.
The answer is 195
